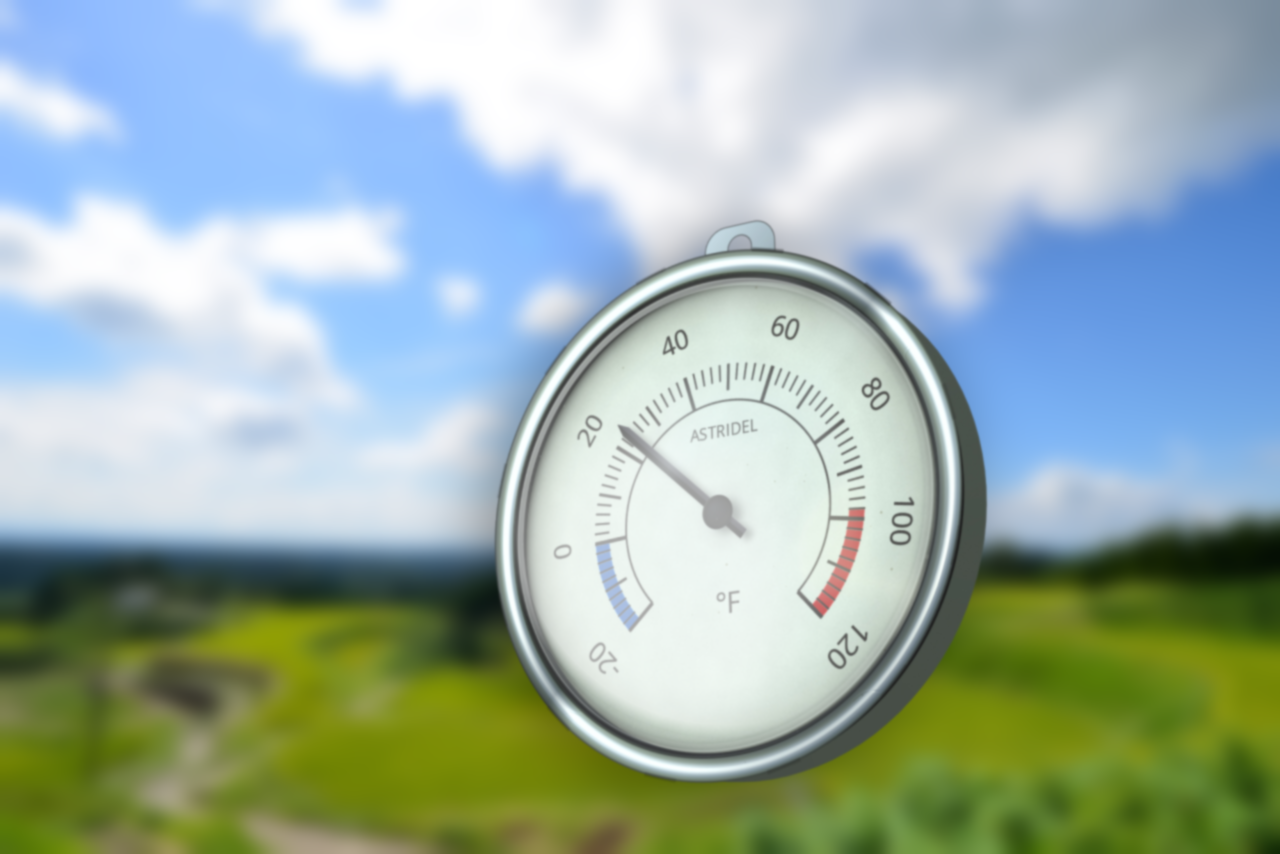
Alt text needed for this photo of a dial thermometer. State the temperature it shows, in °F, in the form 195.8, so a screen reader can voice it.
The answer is 24
